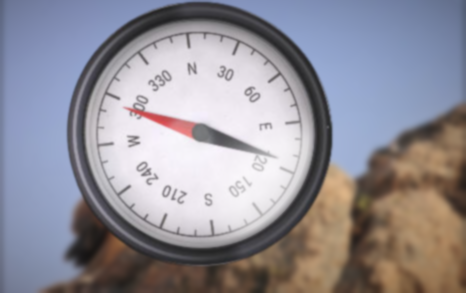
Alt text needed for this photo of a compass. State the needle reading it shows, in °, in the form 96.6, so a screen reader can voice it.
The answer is 295
